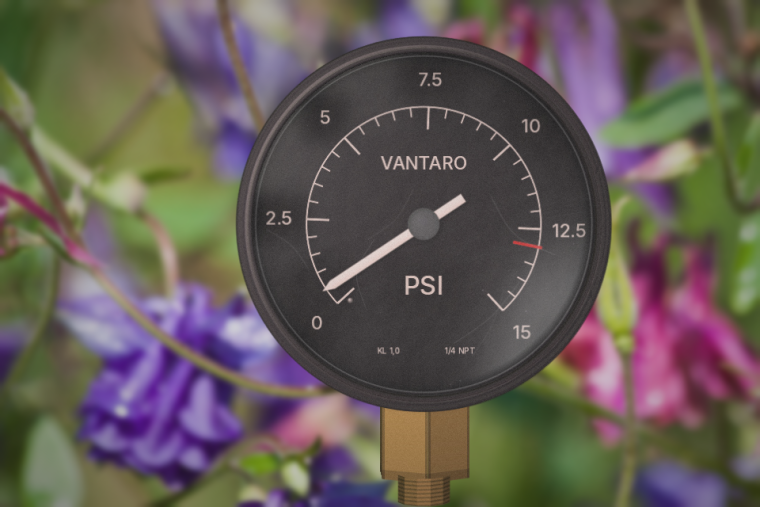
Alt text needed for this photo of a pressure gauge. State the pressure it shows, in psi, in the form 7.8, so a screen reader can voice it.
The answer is 0.5
